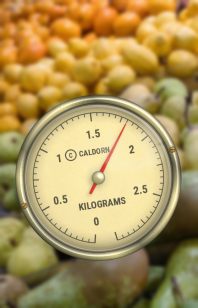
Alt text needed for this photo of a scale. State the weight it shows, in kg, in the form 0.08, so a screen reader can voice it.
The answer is 1.8
